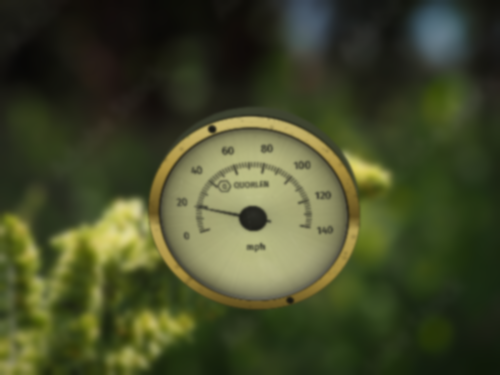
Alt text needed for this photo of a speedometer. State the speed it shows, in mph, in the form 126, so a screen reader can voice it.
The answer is 20
